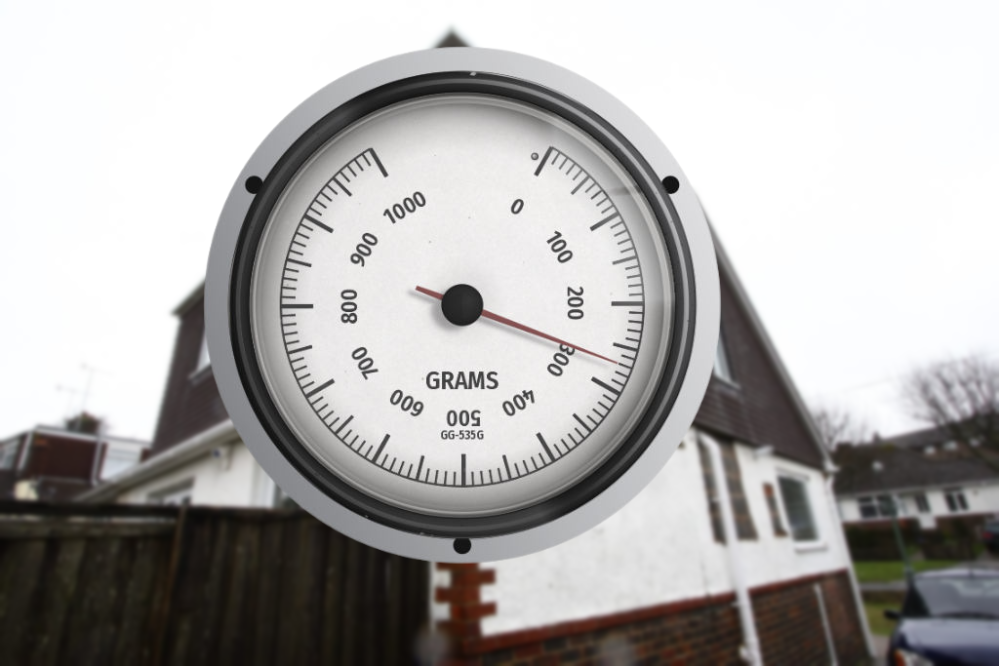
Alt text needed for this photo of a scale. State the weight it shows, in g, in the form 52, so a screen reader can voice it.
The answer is 270
